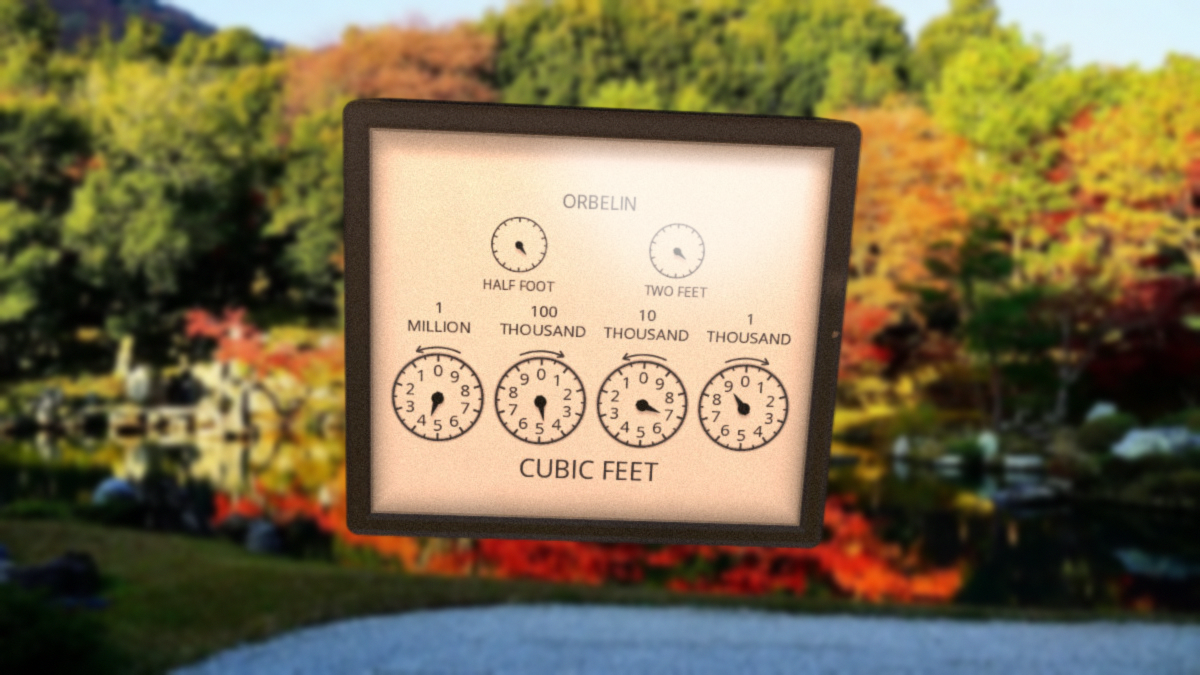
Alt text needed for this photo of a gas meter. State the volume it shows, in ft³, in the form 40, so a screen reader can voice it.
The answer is 446900
